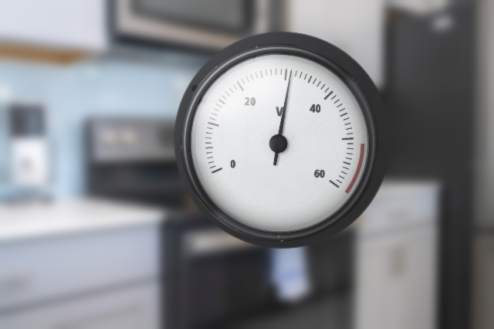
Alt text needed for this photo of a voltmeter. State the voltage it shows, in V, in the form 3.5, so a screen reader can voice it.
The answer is 31
